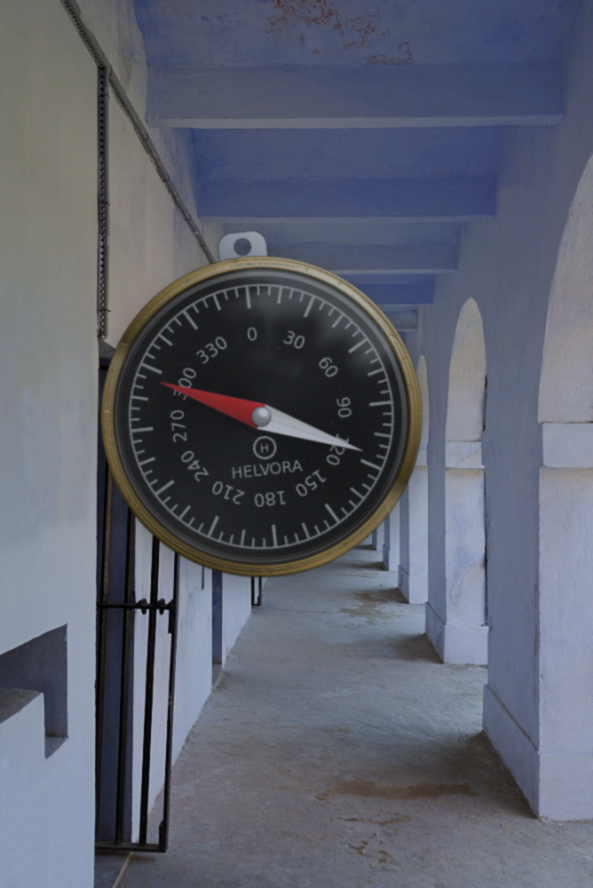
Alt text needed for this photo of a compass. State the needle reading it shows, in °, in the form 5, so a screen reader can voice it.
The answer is 295
